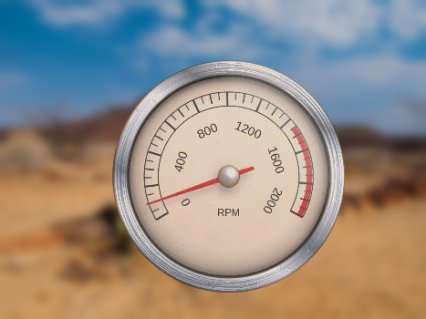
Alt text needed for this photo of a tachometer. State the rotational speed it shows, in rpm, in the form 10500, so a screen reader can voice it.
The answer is 100
